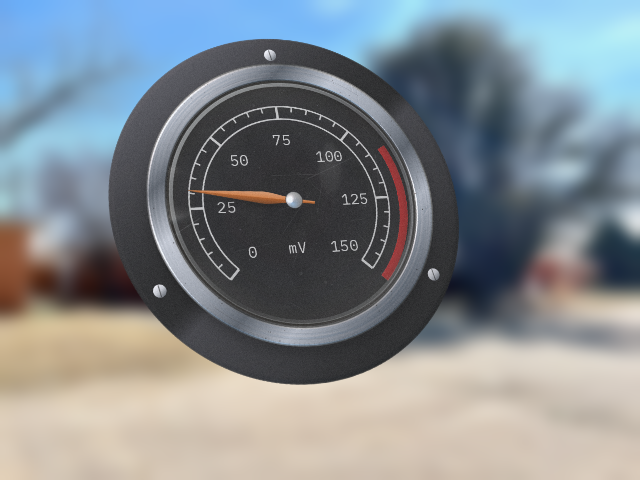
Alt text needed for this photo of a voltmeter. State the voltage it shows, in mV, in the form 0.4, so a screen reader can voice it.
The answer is 30
